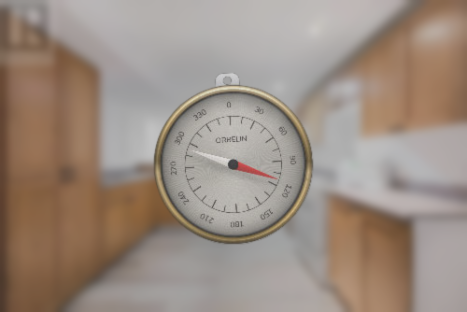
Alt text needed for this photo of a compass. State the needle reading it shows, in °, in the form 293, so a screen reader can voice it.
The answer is 112.5
